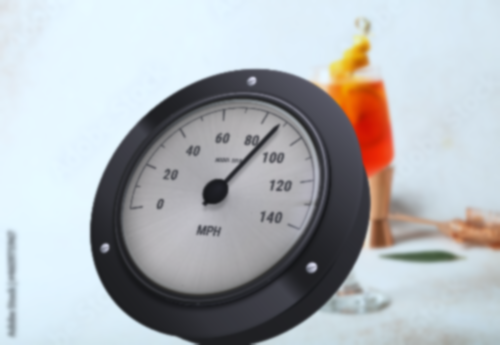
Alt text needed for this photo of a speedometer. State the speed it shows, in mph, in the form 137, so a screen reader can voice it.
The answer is 90
